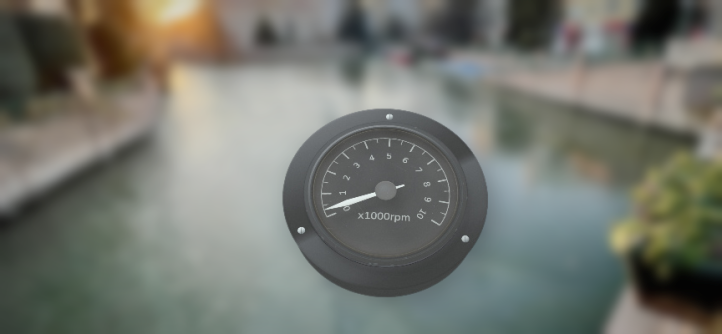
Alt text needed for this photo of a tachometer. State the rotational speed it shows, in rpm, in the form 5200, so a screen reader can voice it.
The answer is 250
